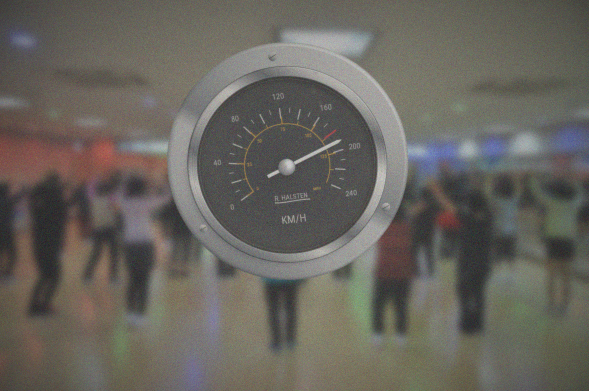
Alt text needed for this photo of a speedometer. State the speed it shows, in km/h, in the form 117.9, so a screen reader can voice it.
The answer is 190
